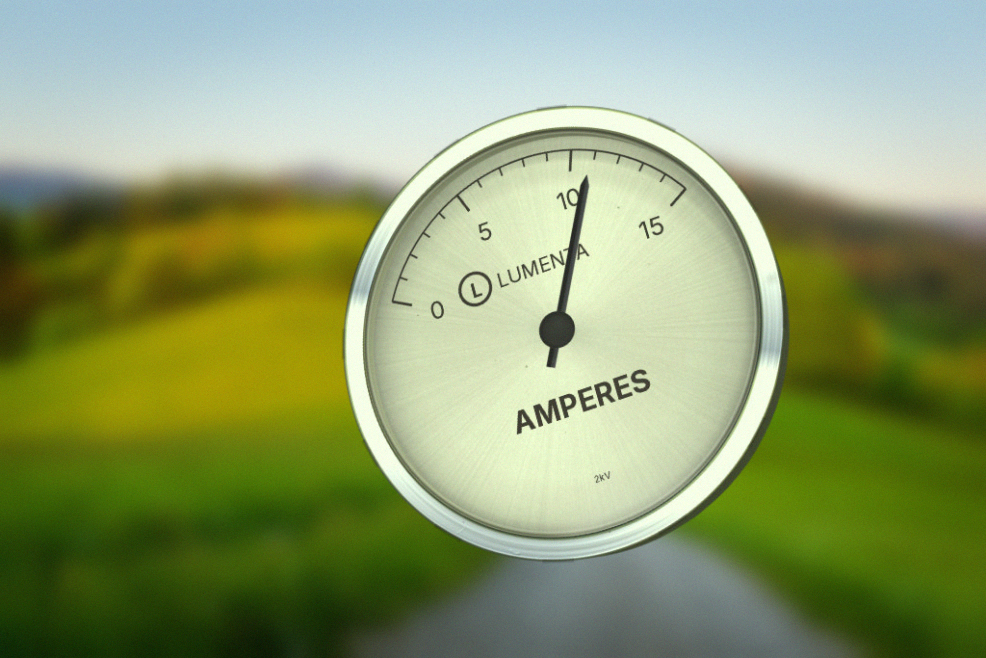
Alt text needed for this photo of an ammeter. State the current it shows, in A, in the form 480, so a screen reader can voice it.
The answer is 11
